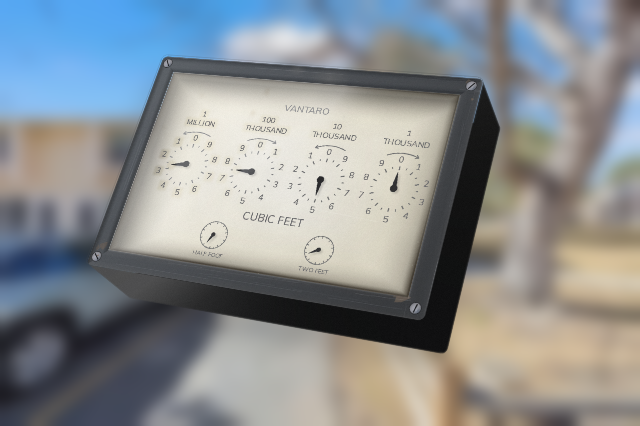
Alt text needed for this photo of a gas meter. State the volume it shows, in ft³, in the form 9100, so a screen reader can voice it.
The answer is 275000
